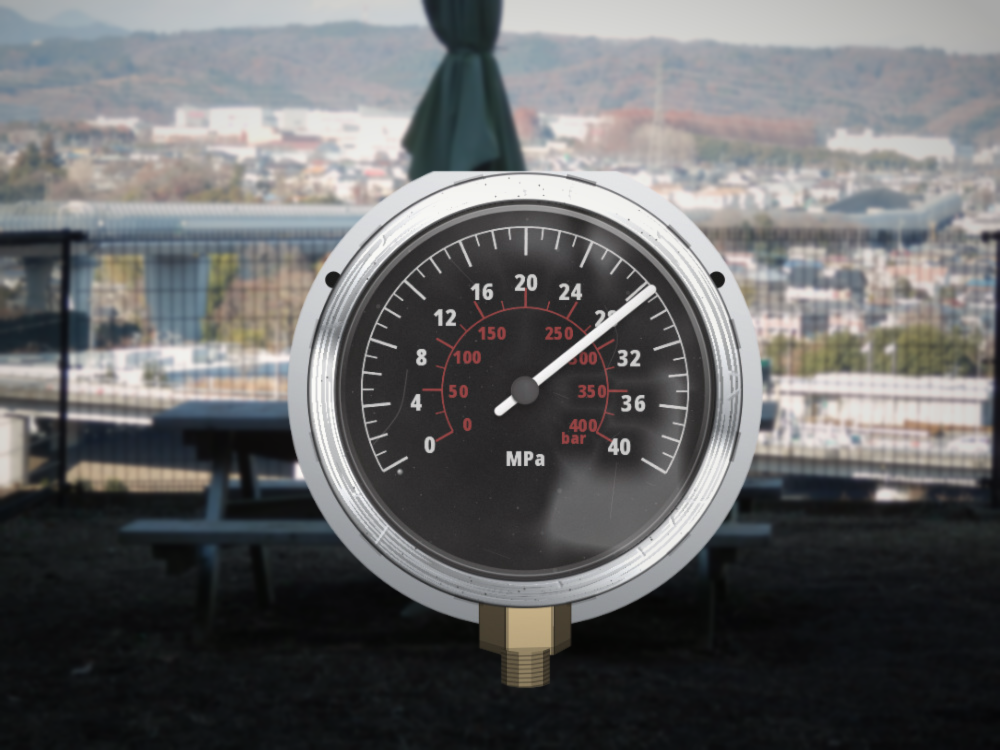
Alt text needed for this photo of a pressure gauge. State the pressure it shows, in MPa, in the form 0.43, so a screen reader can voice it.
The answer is 28.5
